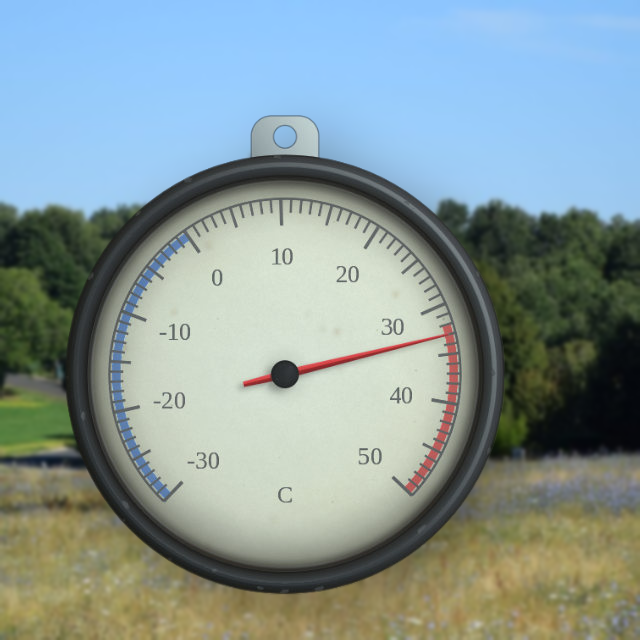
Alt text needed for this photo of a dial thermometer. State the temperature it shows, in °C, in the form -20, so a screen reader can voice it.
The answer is 33
